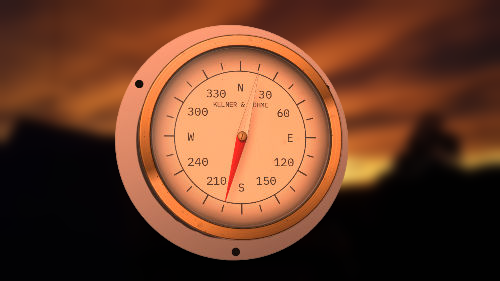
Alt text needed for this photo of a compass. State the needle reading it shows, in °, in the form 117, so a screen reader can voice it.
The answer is 195
